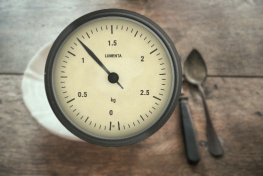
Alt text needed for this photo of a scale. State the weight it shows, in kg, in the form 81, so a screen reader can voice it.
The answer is 1.15
